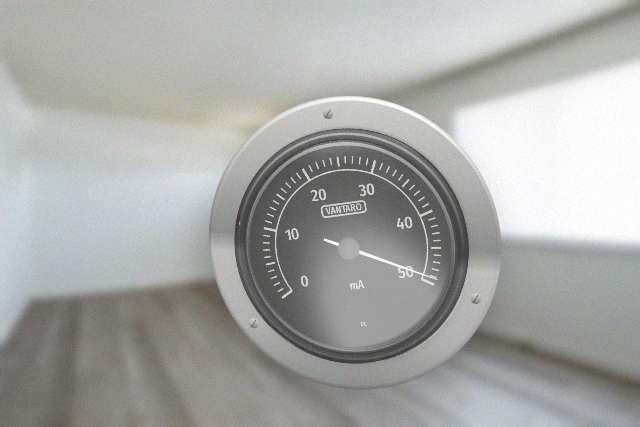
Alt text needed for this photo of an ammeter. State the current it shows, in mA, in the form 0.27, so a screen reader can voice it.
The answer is 49
